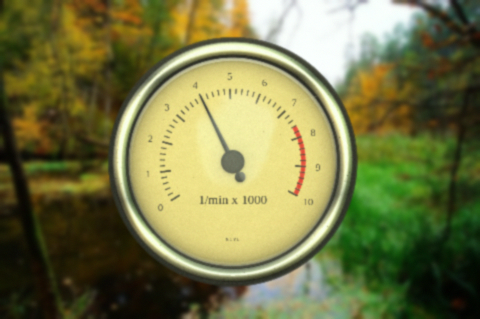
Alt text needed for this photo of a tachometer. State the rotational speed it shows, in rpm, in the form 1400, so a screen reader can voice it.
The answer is 4000
